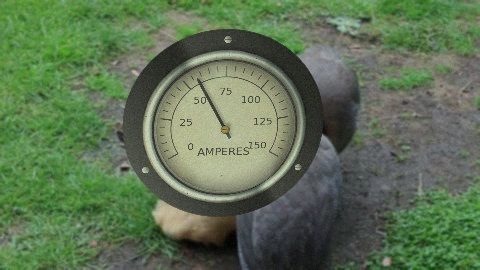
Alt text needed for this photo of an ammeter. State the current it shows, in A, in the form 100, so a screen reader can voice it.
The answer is 57.5
